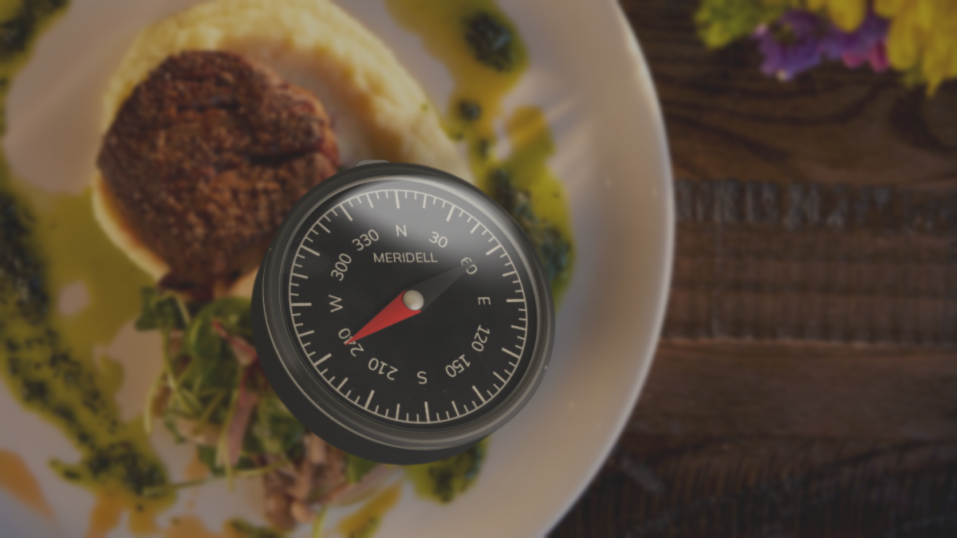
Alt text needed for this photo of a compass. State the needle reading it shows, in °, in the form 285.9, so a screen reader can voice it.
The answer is 240
